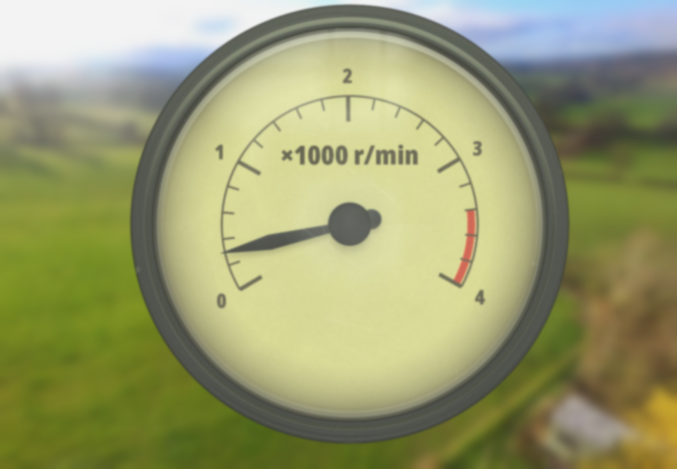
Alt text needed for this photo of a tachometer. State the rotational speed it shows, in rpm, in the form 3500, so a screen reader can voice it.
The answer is 300
